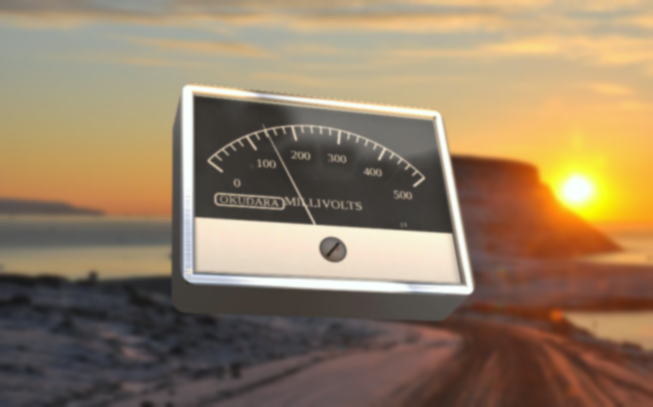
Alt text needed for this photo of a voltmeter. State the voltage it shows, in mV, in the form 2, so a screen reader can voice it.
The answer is 140
